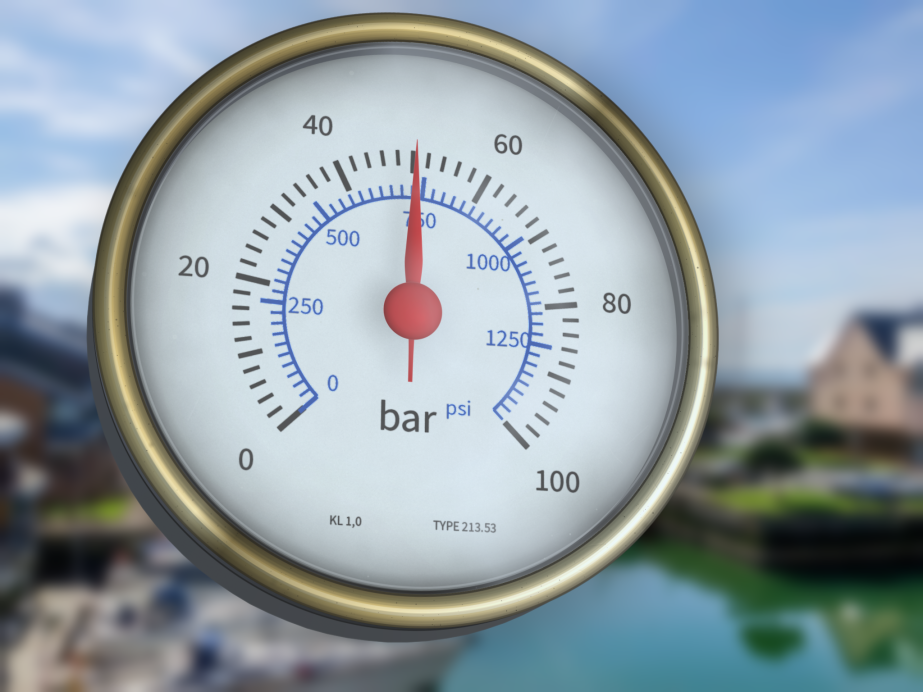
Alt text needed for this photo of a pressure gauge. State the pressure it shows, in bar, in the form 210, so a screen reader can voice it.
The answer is 50
